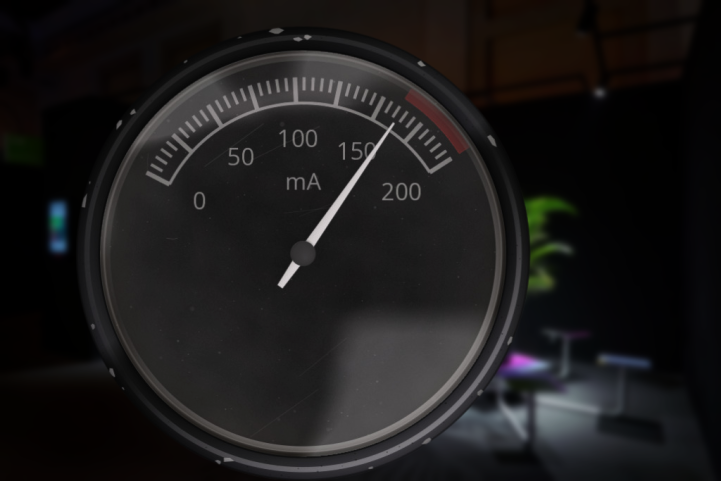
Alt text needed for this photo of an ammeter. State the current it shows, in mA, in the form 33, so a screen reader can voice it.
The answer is 162.5
